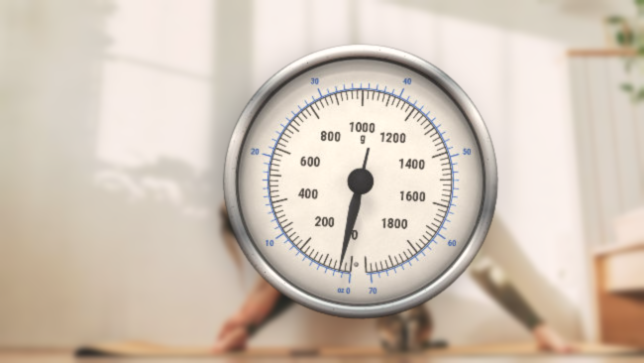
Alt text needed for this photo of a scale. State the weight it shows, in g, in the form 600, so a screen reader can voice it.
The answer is 40
